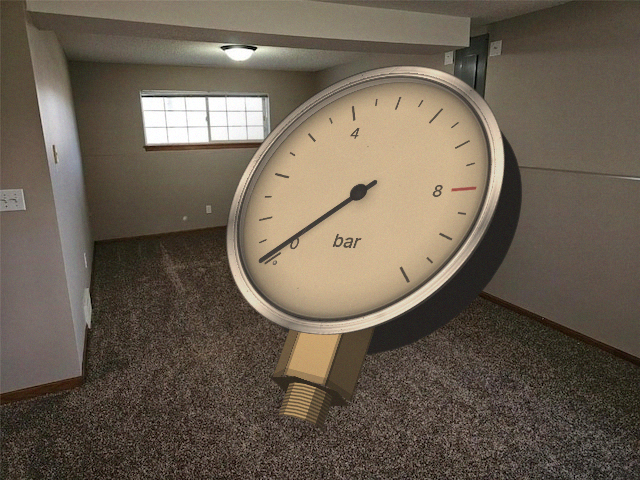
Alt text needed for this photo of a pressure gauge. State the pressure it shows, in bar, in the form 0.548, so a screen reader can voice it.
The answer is 0
